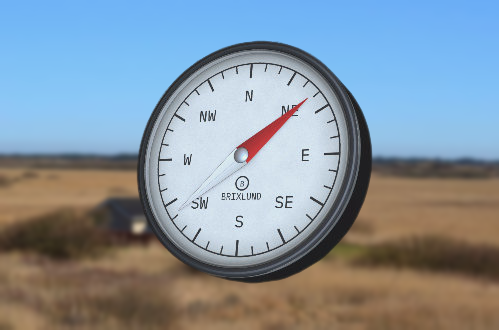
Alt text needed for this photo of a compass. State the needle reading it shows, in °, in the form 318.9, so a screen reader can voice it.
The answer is 50
